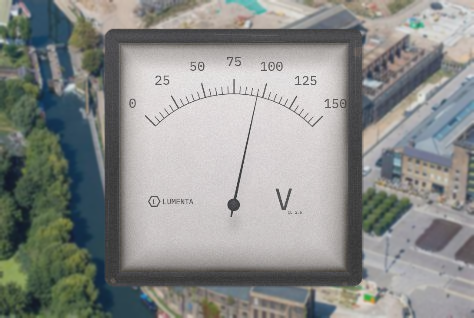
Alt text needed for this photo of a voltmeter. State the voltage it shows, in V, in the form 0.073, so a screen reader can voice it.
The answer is 95
